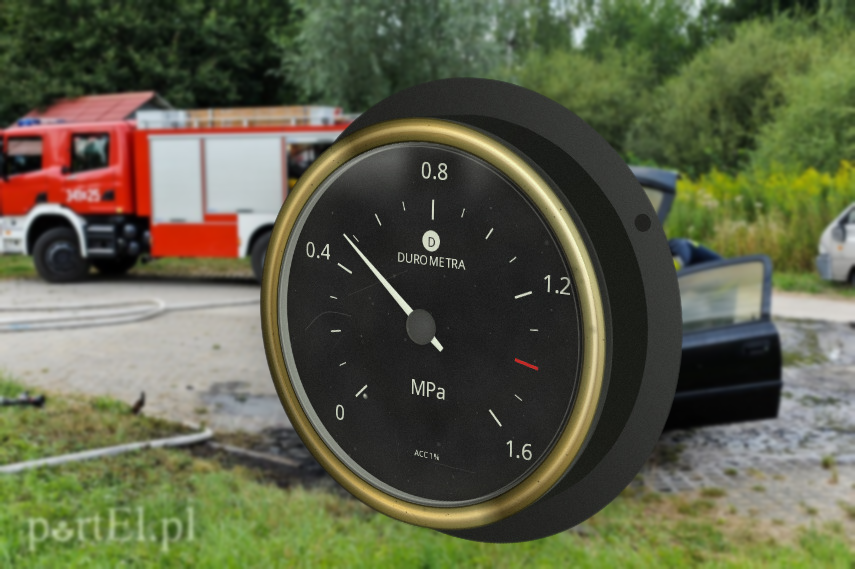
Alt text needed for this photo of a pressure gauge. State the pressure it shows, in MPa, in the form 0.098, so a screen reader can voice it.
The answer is 0.5
